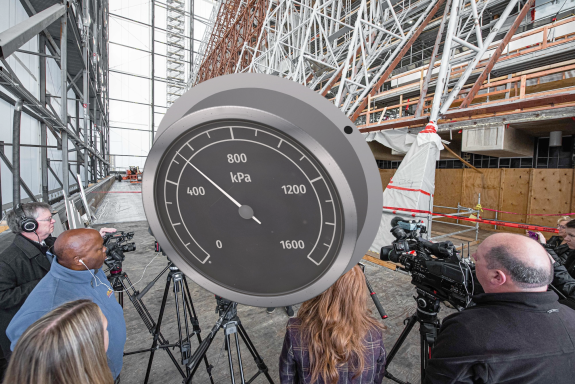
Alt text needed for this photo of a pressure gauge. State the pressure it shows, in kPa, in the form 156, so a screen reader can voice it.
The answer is 550
